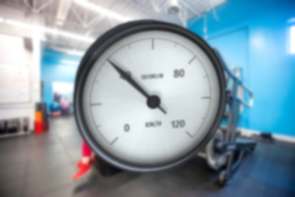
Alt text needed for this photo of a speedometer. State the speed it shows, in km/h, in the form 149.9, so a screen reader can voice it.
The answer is 40
